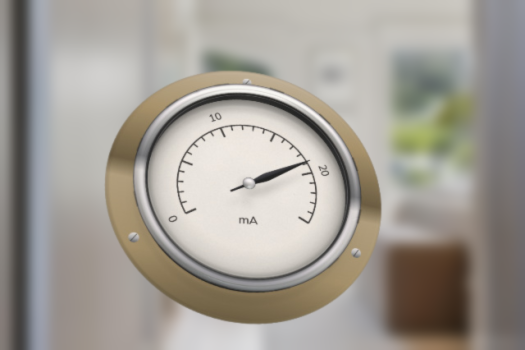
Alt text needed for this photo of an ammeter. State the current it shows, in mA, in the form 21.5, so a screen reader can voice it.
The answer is 19
